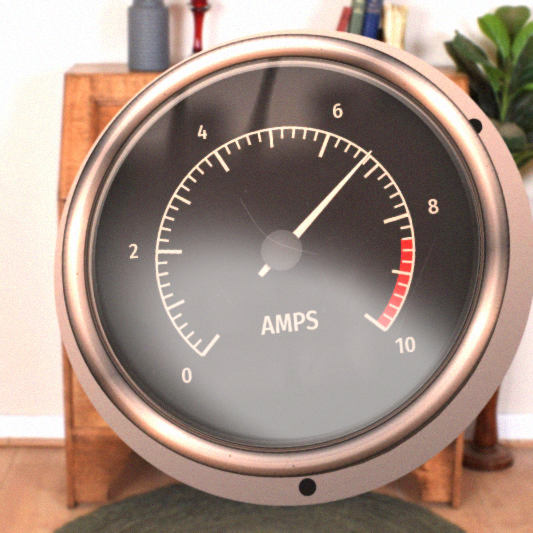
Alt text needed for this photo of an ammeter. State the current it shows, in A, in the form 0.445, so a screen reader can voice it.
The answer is 6.8
